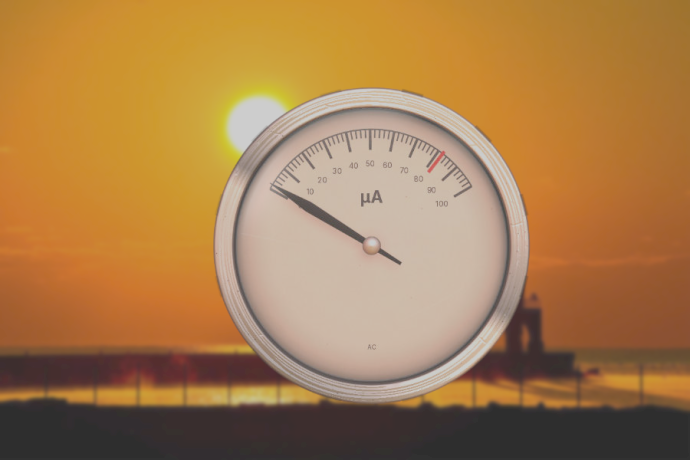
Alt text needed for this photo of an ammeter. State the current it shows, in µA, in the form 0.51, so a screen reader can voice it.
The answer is 2
